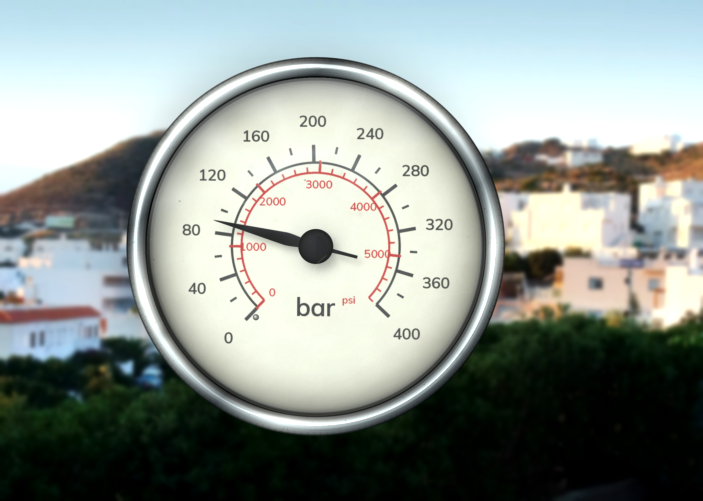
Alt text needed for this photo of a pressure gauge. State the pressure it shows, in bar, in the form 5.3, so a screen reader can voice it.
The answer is 90
